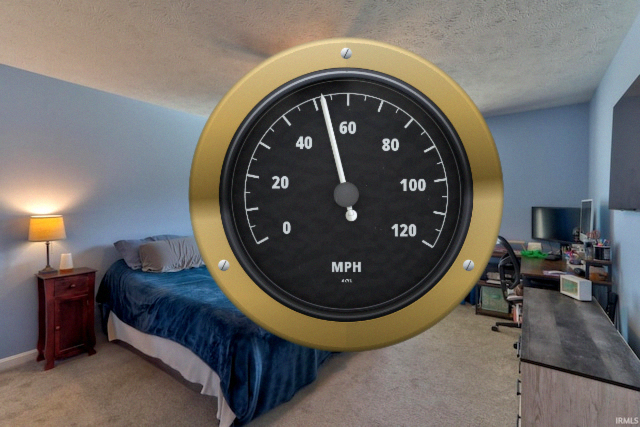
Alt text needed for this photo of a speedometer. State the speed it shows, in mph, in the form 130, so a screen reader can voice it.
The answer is 52.5
